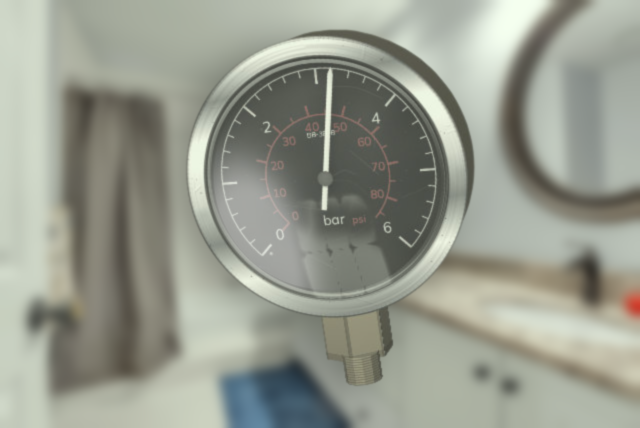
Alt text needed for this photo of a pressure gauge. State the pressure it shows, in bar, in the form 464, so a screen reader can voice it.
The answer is 3.2
